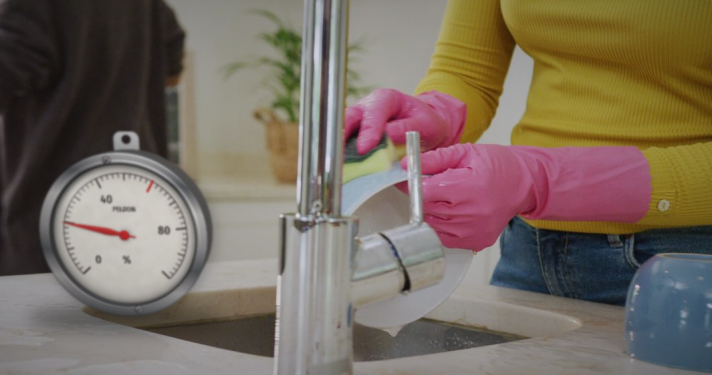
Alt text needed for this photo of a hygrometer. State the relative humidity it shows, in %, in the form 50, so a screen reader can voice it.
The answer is 20
